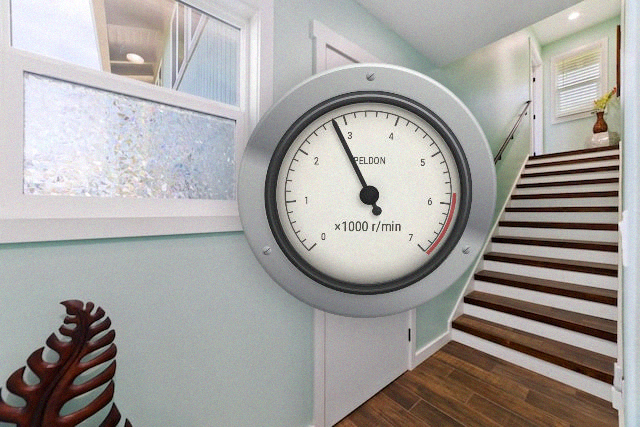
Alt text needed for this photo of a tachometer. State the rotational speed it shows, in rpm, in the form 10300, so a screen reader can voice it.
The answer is 2800
